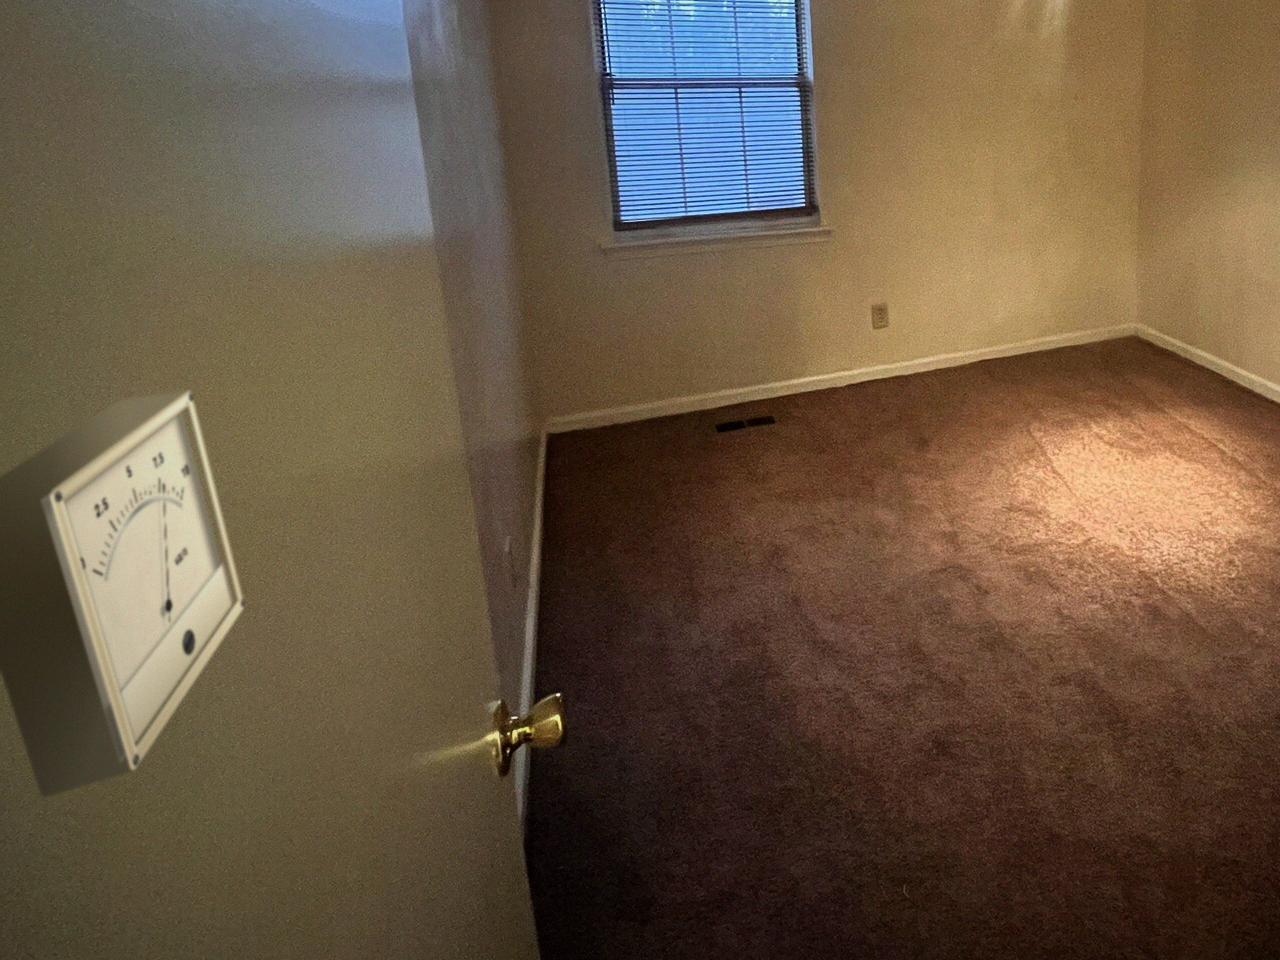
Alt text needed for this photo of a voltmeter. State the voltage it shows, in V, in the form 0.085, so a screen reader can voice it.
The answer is 7.5
